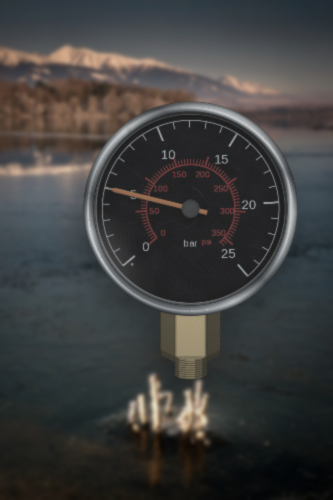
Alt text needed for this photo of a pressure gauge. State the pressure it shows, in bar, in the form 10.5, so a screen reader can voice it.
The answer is 5
